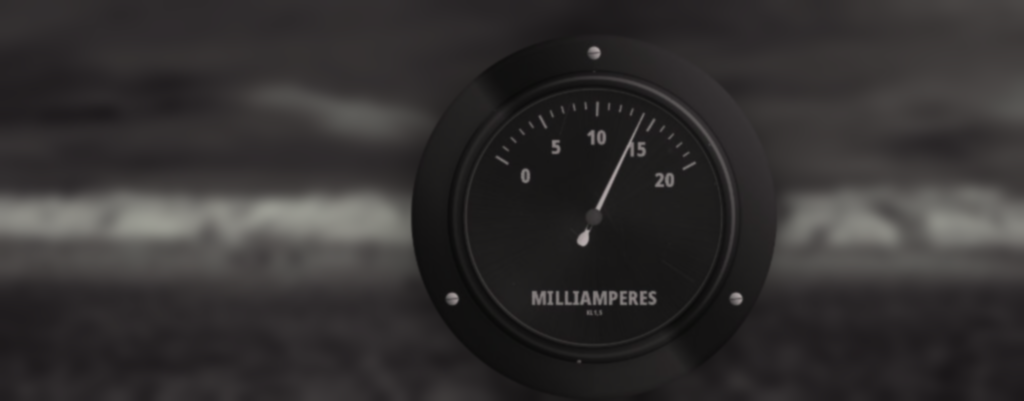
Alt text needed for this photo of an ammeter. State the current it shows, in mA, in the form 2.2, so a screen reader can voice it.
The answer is 14
